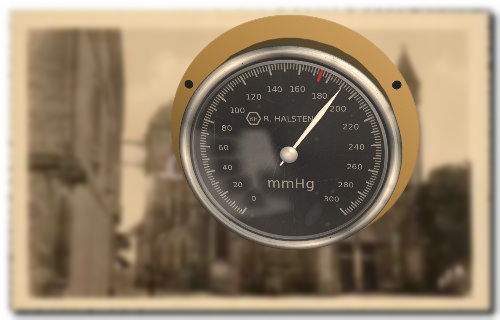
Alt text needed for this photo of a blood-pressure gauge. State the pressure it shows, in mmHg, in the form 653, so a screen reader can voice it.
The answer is 190
